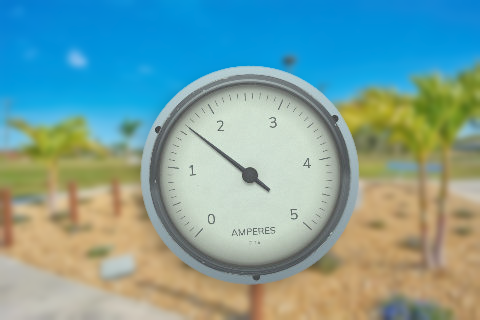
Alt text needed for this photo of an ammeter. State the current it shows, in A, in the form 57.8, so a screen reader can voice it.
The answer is 1.6
